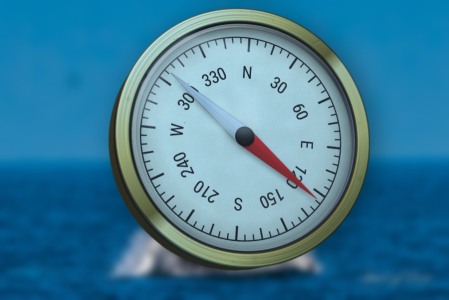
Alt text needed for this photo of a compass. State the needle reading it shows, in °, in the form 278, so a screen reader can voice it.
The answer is 125
